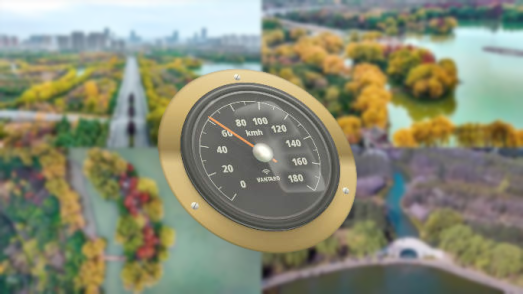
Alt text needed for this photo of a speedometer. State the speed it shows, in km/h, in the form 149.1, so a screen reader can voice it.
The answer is 60
